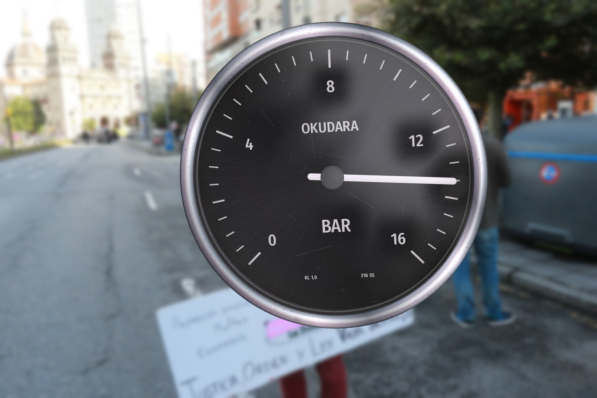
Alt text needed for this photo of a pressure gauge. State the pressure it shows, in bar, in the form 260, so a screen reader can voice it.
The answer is 13.5
